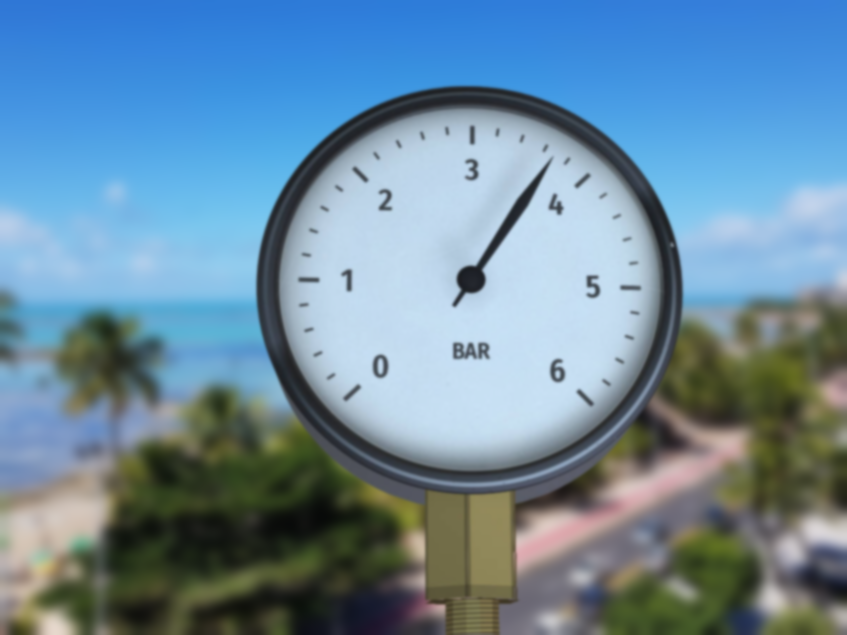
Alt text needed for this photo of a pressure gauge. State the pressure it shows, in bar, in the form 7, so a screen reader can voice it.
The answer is 3.7
